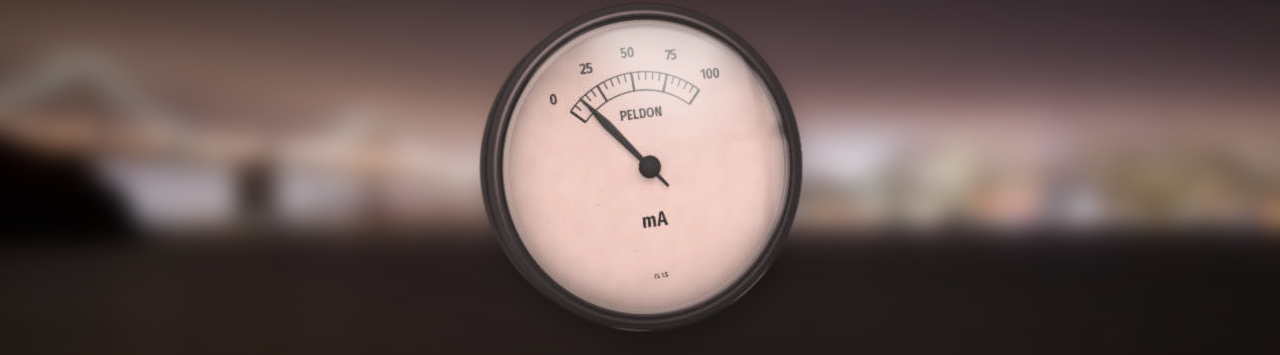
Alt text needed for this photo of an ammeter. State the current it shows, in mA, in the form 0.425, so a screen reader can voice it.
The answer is 10
